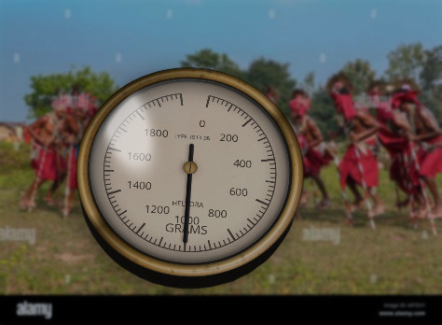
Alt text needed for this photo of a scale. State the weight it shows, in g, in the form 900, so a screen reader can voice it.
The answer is 1000
